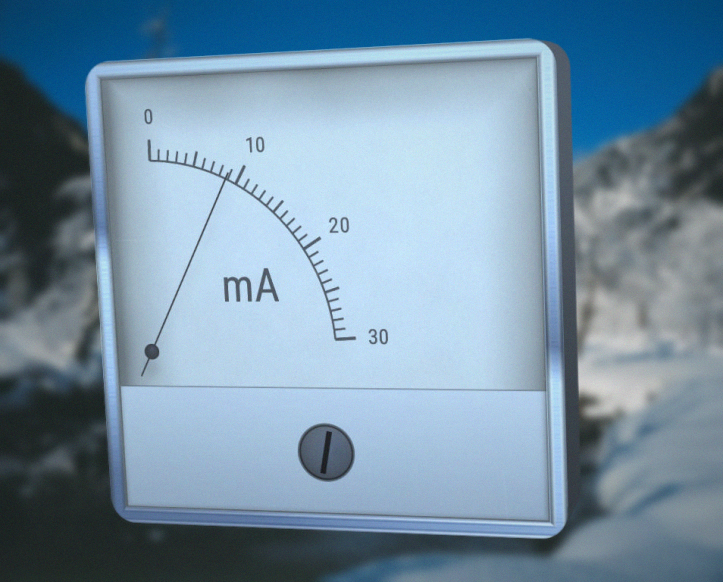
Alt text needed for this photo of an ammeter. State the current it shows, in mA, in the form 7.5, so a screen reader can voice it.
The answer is 9
